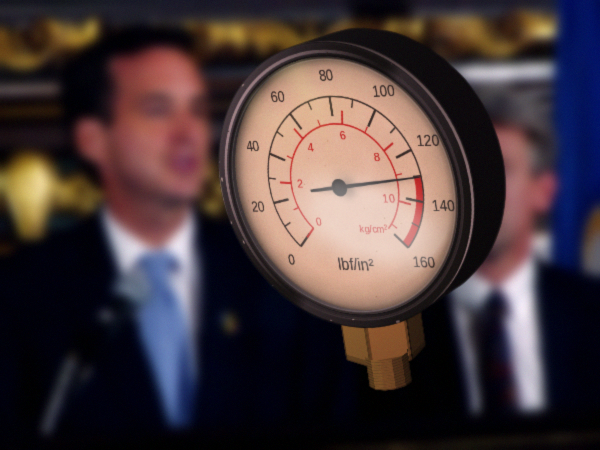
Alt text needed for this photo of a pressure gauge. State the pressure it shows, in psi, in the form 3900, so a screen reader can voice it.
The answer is 130
